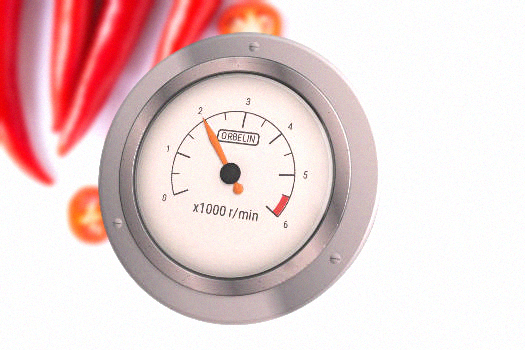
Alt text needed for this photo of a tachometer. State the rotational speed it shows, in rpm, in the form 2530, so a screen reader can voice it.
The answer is 2000
